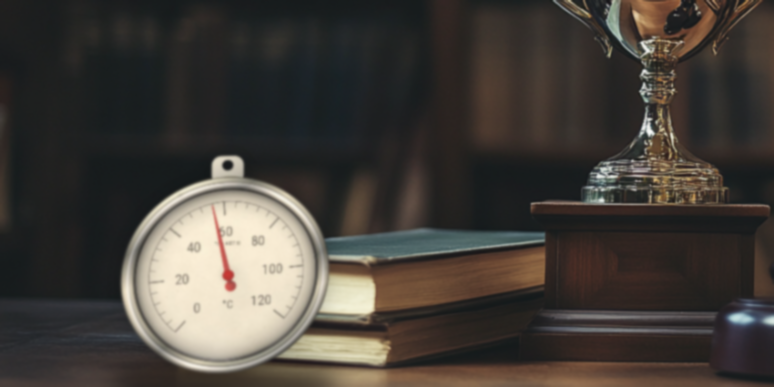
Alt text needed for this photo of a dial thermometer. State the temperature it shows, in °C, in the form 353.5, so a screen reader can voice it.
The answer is 56
